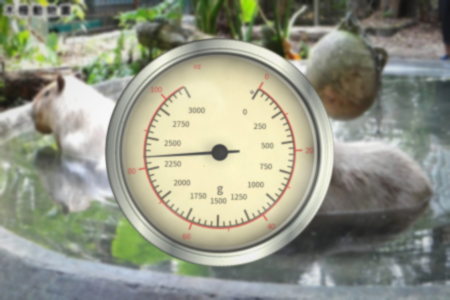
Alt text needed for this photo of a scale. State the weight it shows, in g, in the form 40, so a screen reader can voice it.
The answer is 2350
